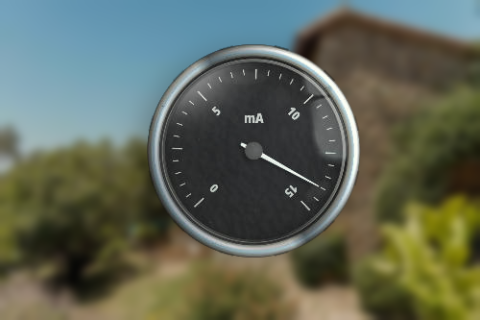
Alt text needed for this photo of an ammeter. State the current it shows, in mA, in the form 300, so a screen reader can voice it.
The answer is 14
